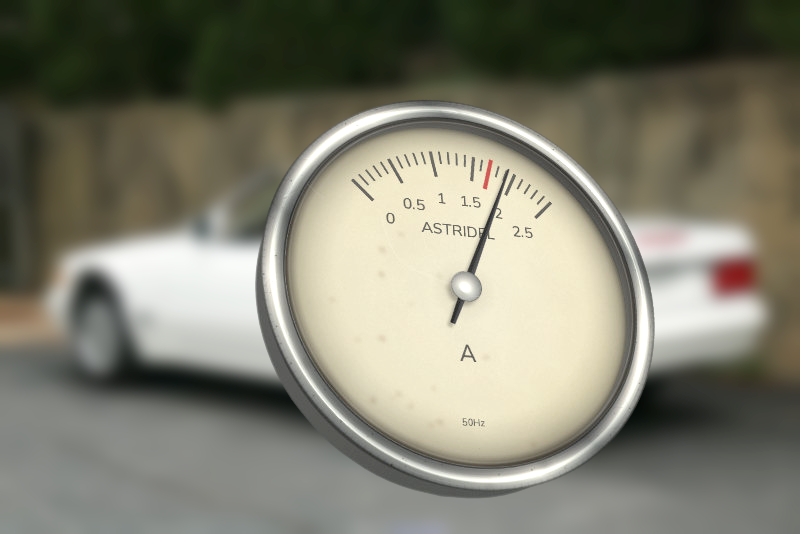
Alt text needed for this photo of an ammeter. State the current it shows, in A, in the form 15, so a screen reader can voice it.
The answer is 1.9
